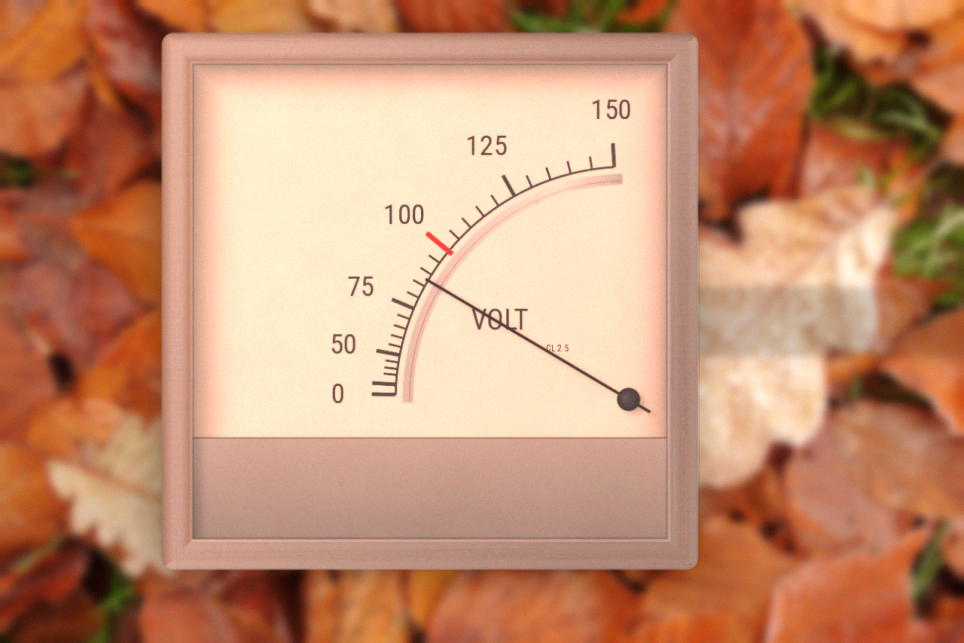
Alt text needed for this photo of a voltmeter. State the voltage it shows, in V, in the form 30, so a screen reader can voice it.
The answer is 87.5
